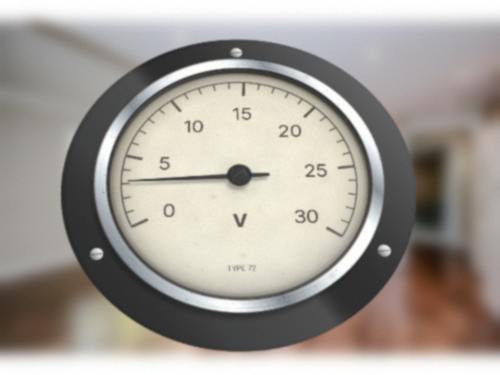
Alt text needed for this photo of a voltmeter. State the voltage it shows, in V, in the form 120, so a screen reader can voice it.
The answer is 3
